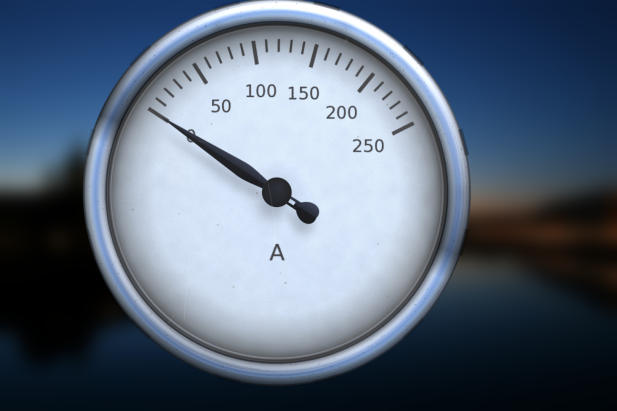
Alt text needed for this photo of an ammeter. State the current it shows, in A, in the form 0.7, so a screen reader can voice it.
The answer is 0
